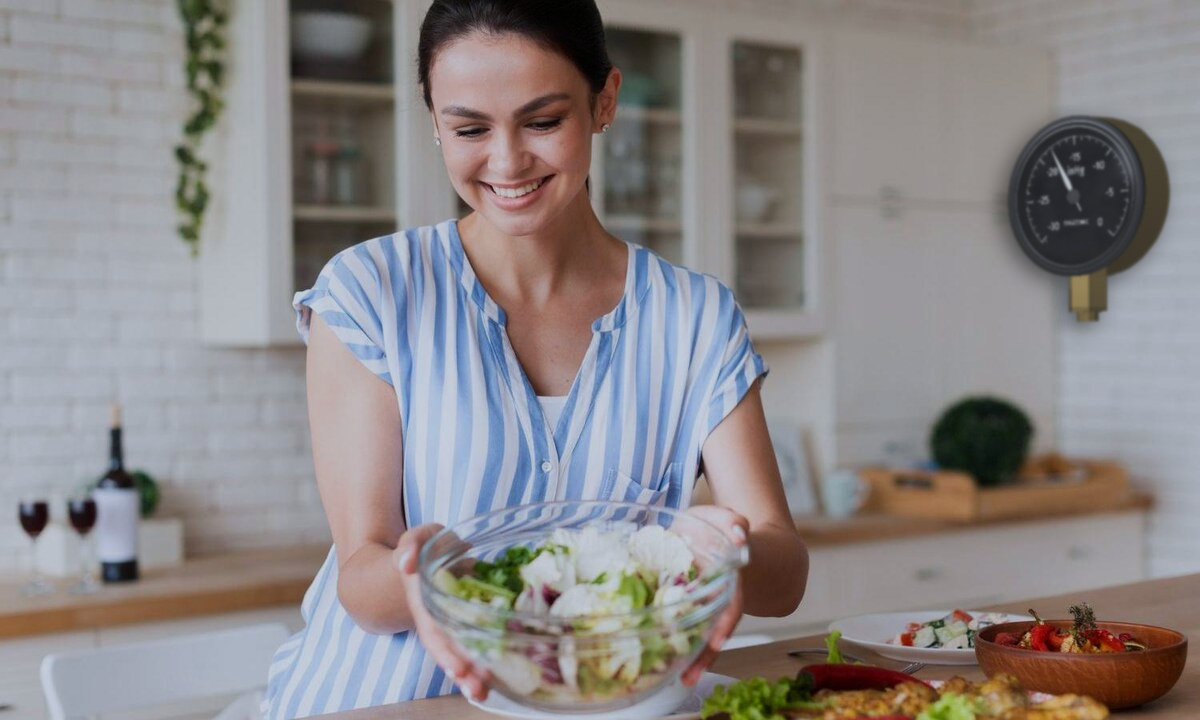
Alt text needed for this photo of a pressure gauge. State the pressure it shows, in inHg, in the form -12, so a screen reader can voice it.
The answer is -18
